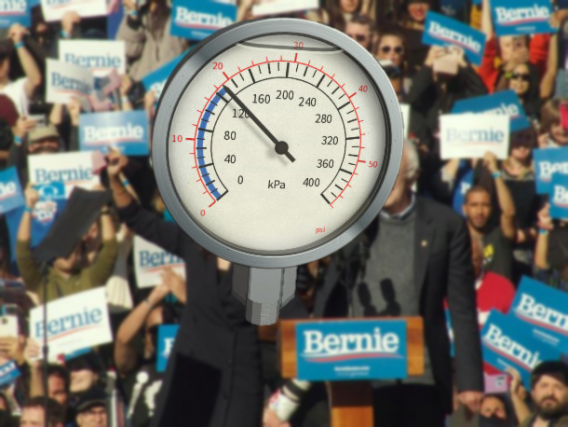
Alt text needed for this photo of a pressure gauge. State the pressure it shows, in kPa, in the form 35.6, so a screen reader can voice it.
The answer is 130
